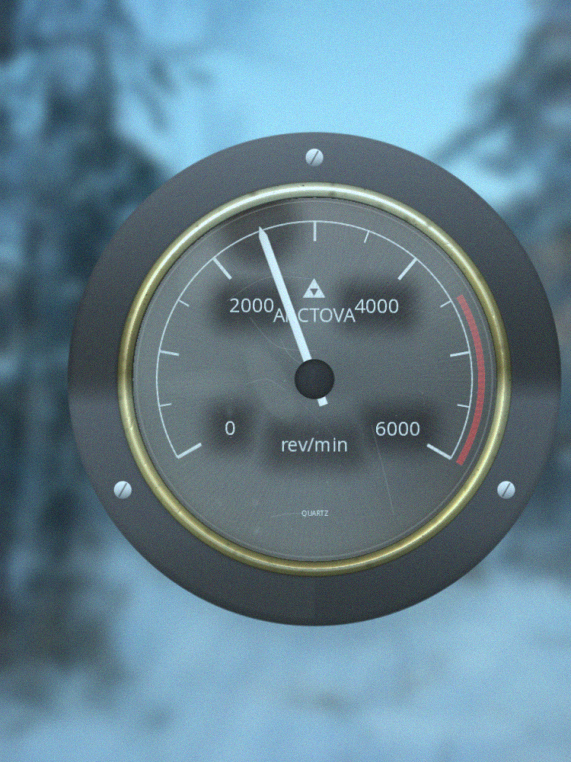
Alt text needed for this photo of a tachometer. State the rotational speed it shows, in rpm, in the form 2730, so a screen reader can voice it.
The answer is 2500
